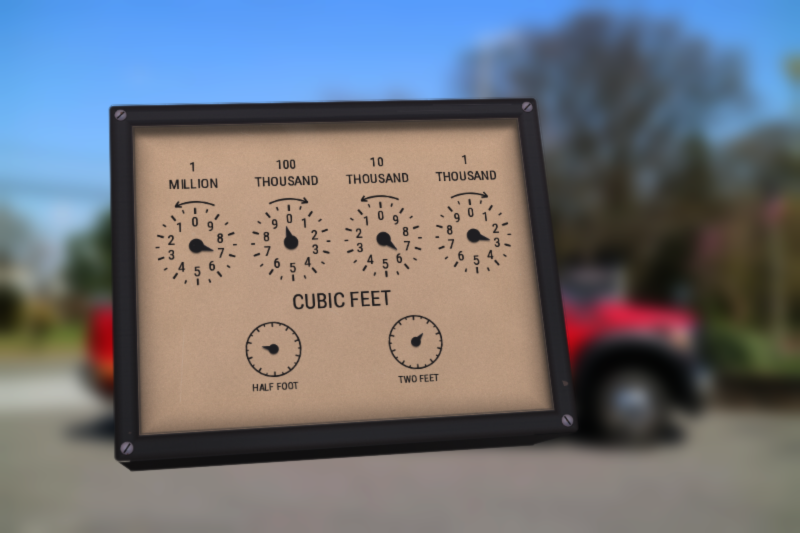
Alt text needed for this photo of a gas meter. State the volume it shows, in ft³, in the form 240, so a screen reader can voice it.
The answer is 696300
